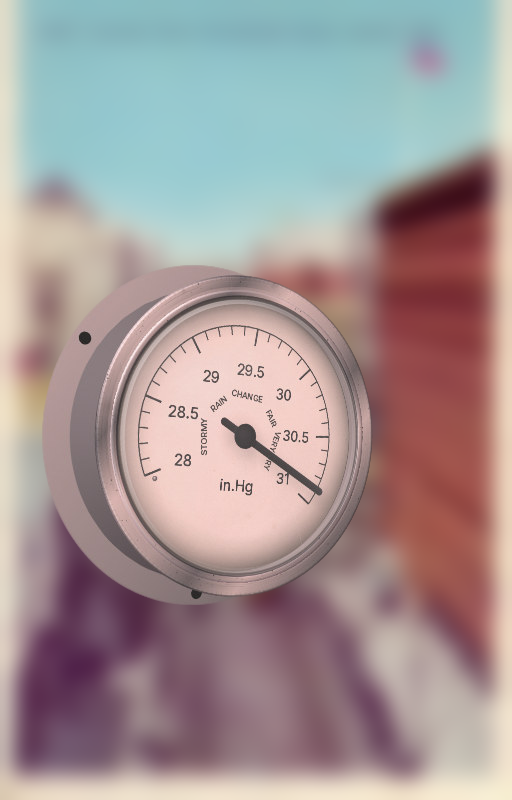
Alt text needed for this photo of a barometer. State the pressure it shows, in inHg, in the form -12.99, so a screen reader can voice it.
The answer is 30.9
